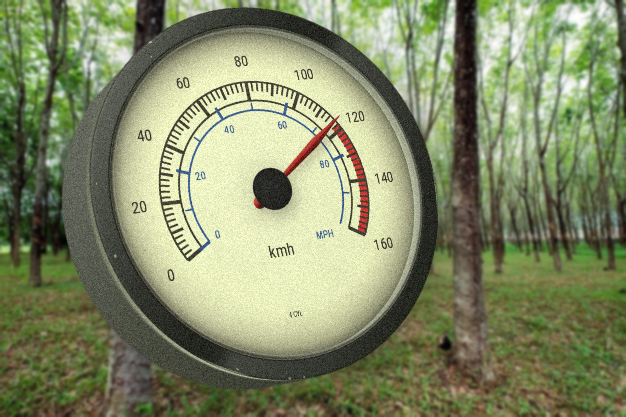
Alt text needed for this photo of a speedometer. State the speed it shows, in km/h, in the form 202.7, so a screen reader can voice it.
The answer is 116
